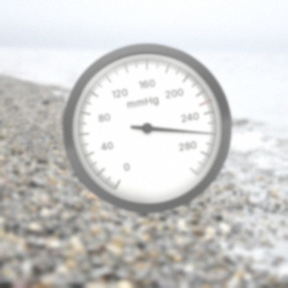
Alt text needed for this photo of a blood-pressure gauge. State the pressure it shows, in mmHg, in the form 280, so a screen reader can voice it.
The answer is 260
